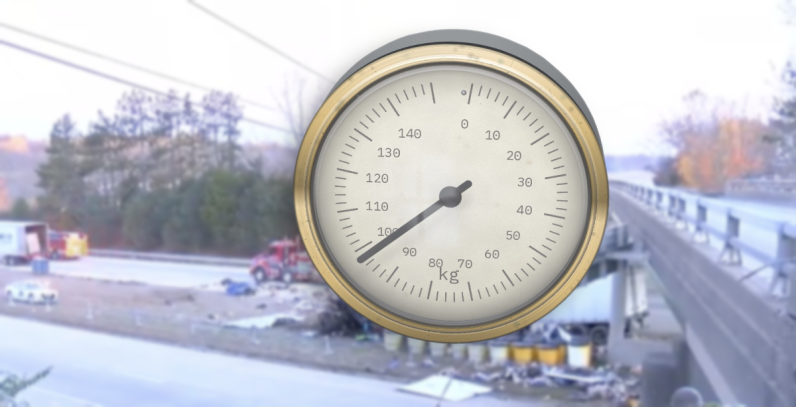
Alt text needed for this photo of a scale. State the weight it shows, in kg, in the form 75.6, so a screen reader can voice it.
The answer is 98
